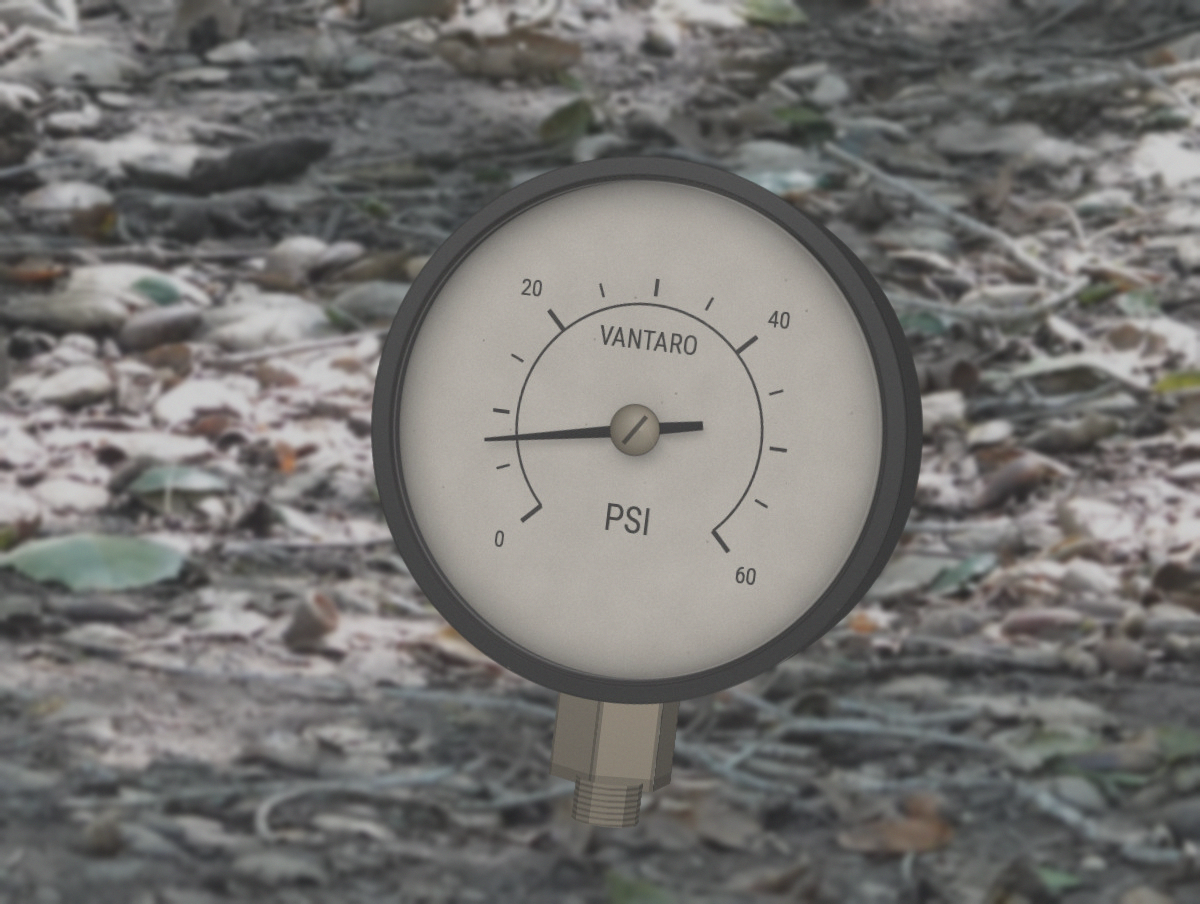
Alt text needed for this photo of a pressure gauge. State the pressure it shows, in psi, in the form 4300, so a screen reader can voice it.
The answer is 7.5
